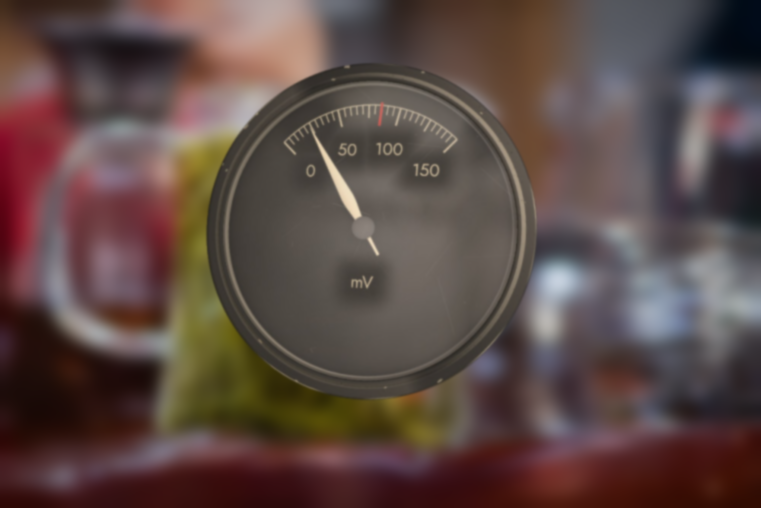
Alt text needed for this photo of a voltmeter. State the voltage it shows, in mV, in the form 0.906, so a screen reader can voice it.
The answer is 25
